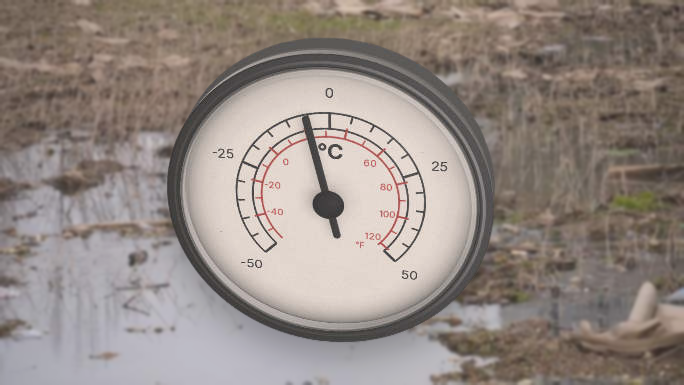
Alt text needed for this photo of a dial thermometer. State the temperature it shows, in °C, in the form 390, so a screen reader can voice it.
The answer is -5
